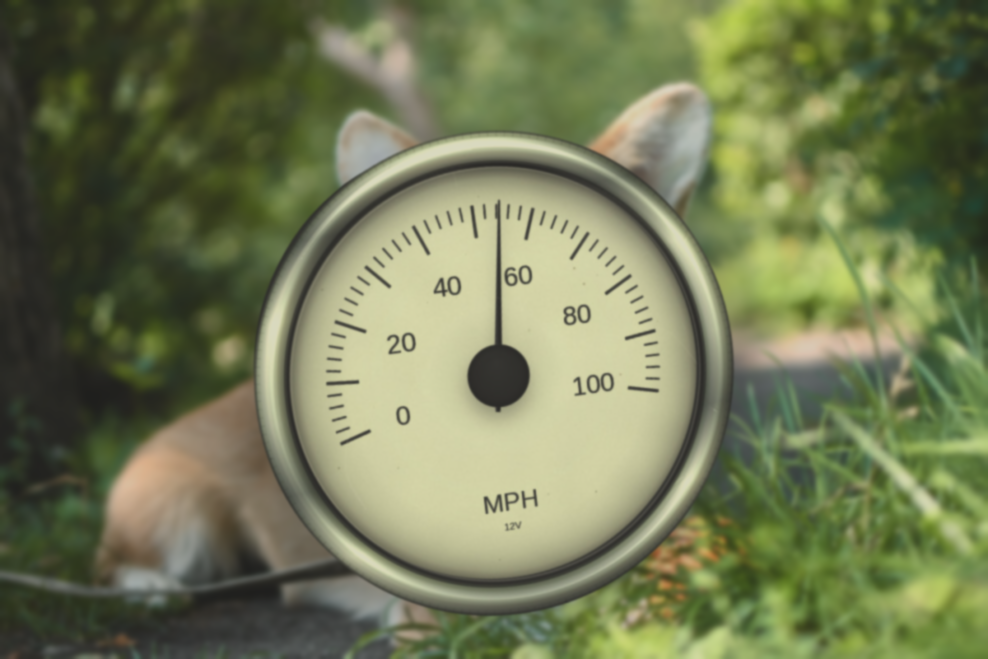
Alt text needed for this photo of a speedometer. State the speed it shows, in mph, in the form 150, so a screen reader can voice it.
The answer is 54
